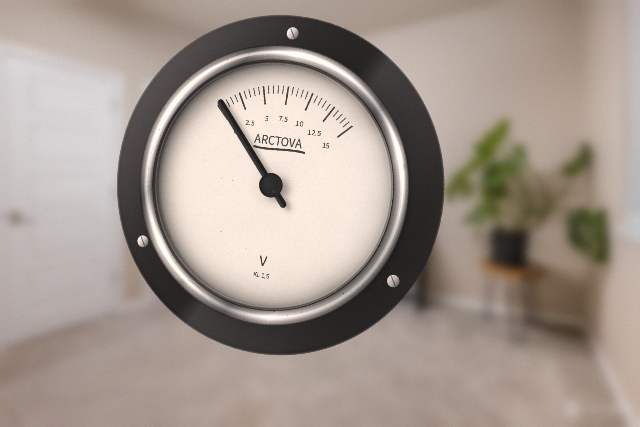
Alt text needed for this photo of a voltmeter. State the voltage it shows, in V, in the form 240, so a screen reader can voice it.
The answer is 0.5
